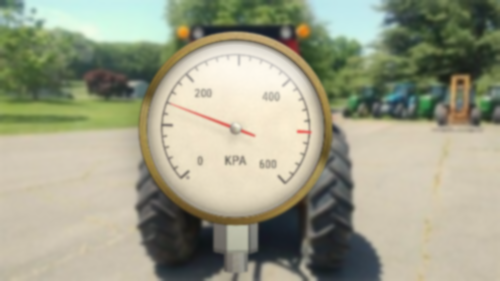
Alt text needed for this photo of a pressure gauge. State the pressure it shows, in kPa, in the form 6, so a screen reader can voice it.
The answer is 140
